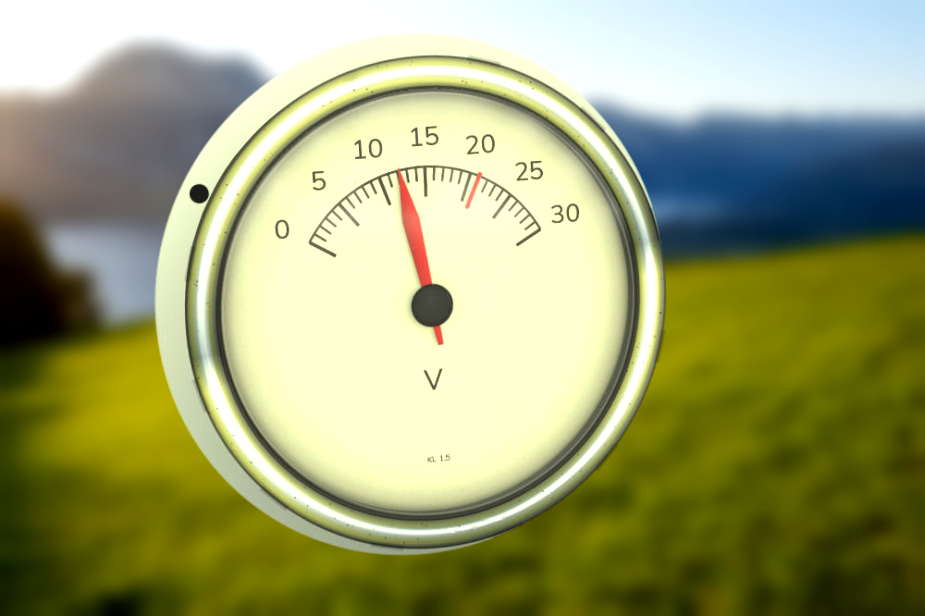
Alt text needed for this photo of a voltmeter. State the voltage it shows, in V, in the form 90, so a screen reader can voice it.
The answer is 12
